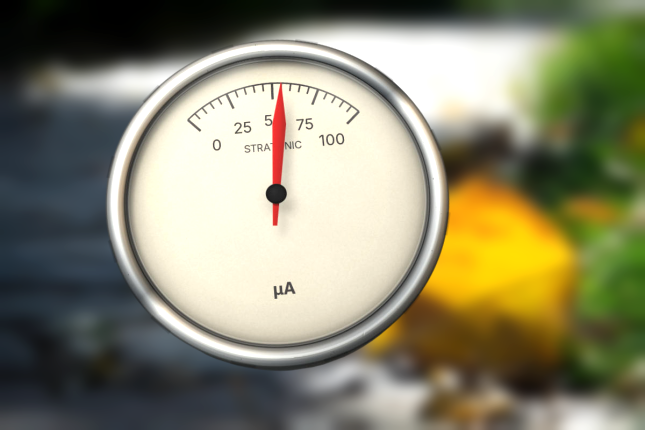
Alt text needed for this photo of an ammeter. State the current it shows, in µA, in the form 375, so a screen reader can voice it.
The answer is 55
